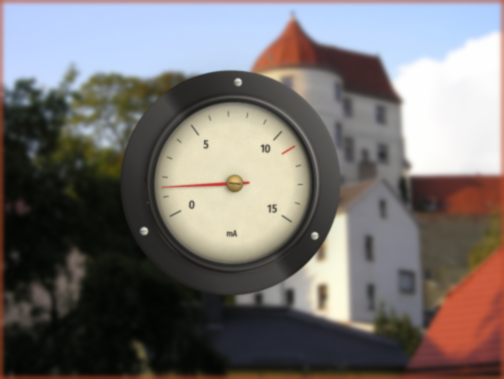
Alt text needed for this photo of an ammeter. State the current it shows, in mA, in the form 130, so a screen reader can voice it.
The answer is 1.5
